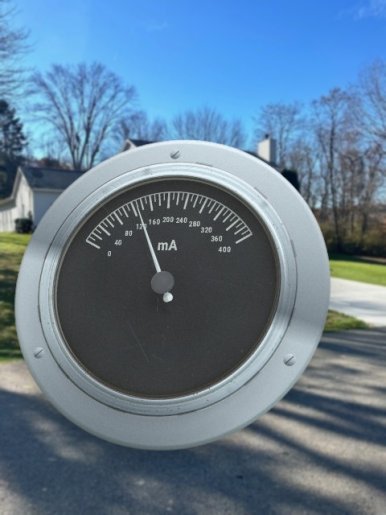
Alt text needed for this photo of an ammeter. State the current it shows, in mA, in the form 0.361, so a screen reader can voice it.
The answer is 130
